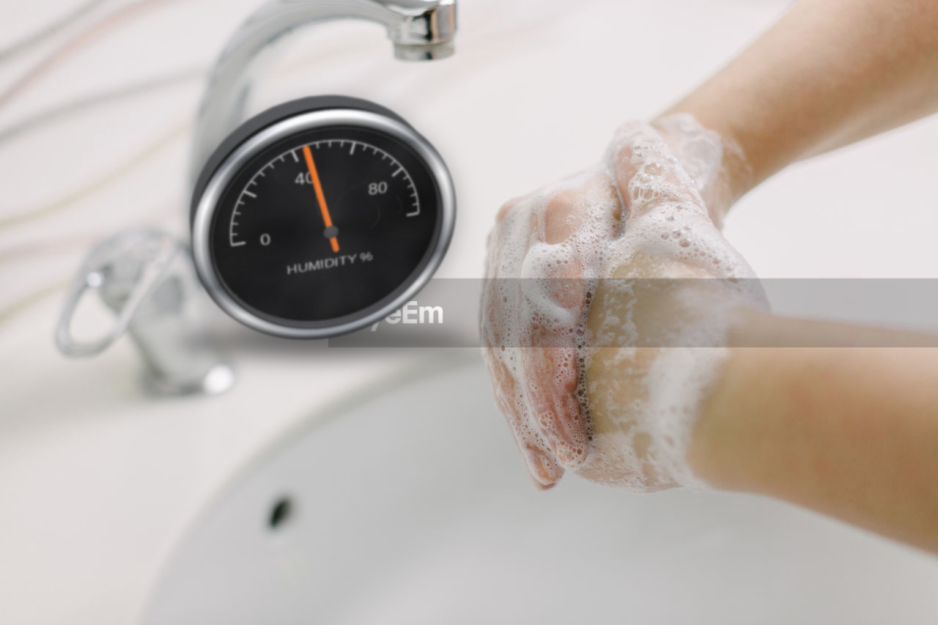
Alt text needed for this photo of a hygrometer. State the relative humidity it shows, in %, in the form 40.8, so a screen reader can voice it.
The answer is 44
